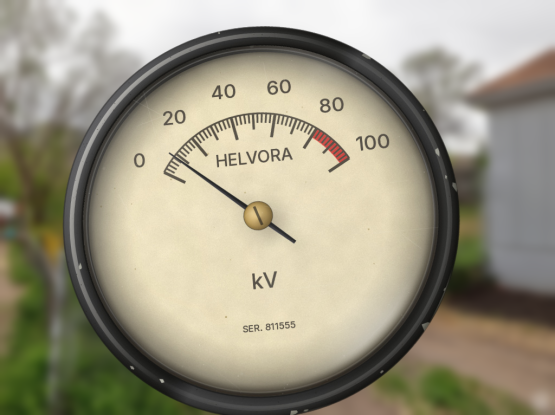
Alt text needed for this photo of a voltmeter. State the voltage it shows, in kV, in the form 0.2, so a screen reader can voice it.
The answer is 8
